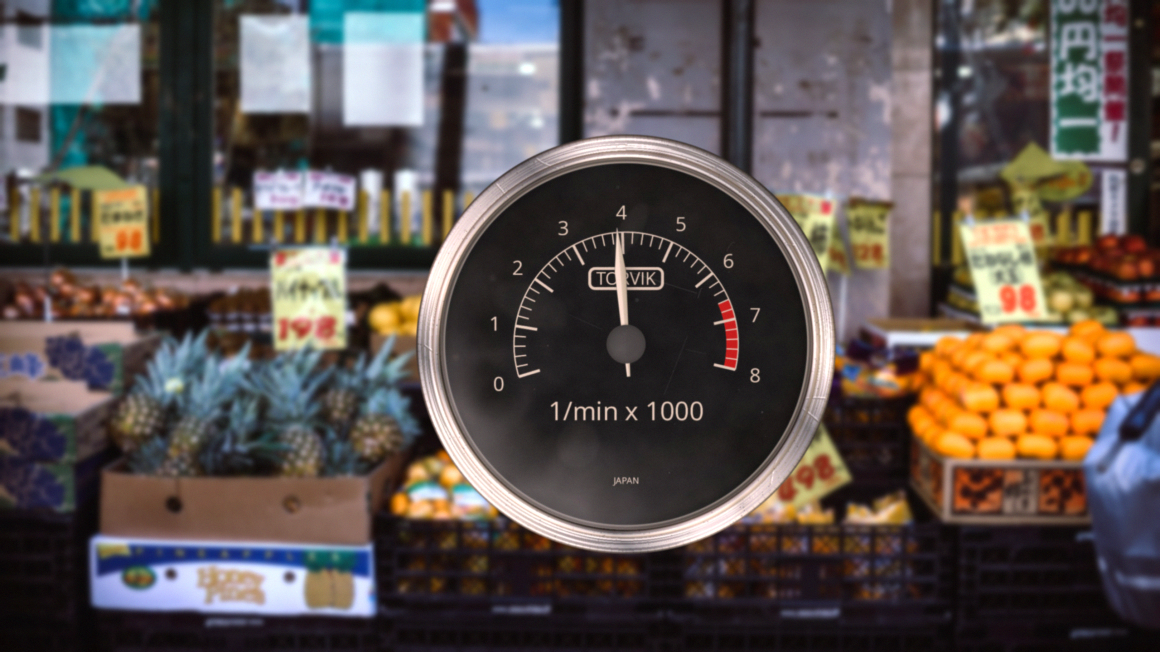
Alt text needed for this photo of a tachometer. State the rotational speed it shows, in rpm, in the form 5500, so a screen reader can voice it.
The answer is 3900
